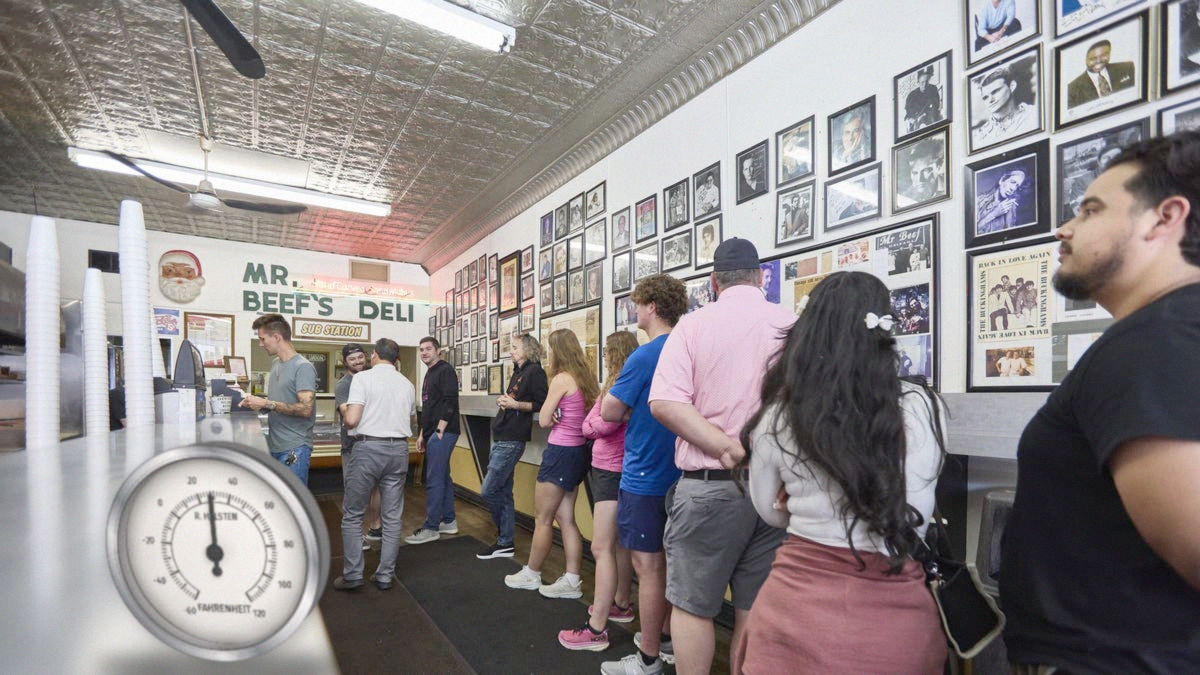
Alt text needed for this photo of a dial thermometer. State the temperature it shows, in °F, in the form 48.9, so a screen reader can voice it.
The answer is 30
